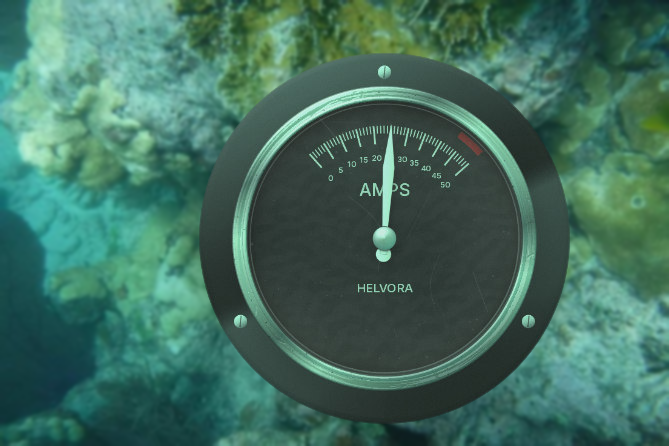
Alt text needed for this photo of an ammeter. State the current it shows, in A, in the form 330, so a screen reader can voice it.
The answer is 25
